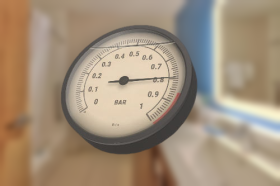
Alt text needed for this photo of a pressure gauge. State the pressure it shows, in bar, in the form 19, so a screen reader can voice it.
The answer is 0.8
